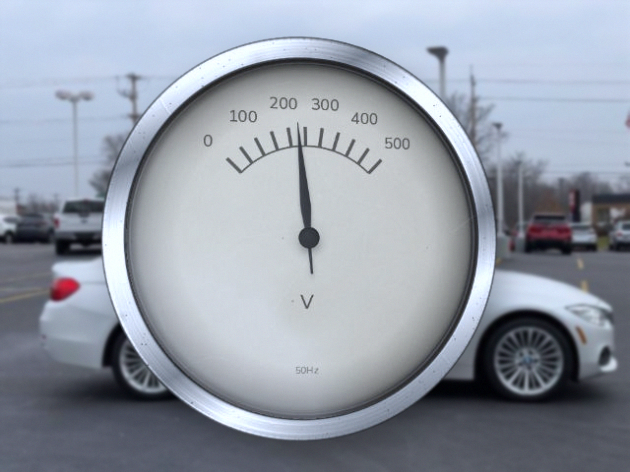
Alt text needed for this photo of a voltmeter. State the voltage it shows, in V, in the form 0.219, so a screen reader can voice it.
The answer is 225
